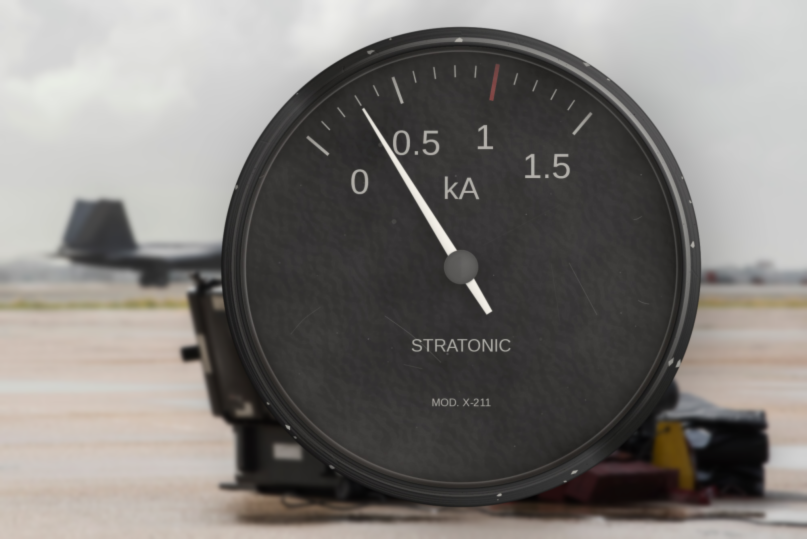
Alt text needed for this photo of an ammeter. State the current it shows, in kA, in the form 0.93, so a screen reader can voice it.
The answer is 0.3
